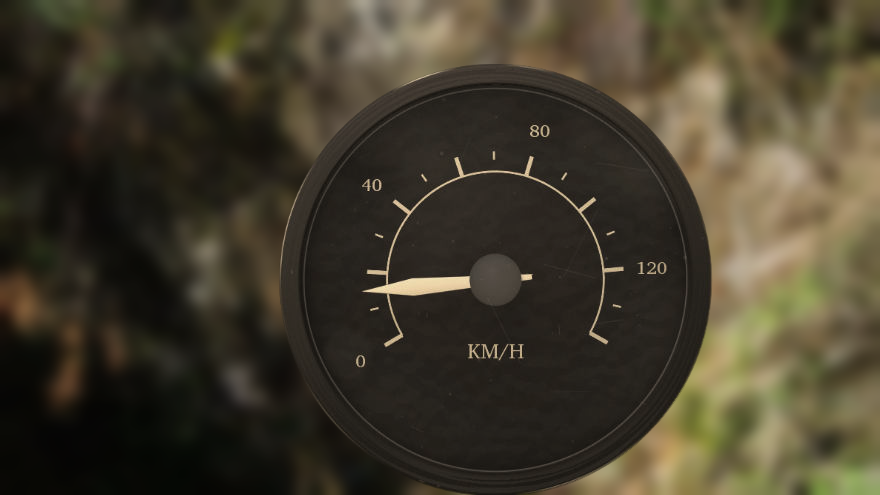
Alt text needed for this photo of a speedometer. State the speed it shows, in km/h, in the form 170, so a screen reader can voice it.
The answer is 15
